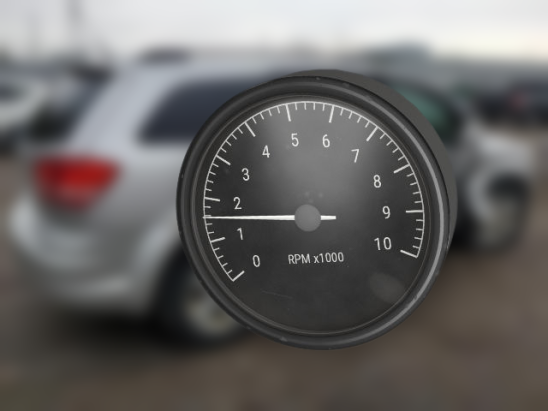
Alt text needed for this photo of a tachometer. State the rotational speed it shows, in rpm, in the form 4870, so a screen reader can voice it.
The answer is 1600
